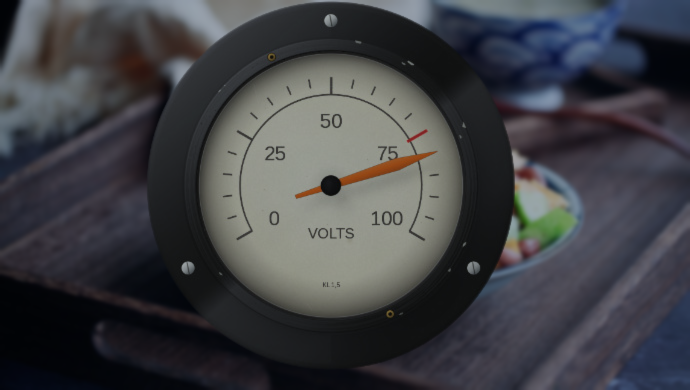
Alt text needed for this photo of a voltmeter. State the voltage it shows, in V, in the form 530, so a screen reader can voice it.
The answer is 80
